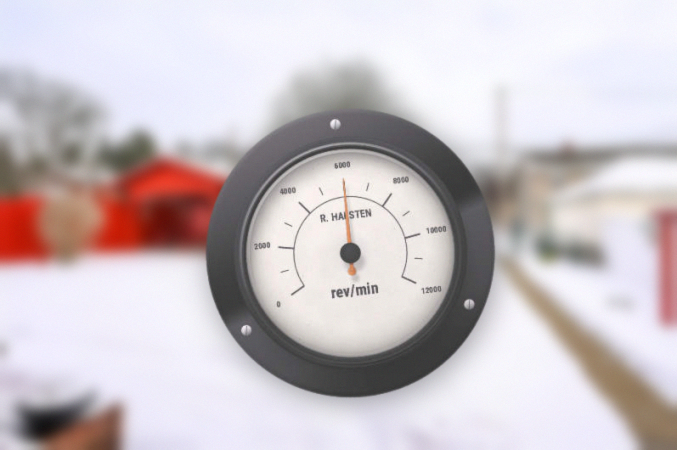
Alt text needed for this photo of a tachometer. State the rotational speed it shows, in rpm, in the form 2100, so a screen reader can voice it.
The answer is 6000
